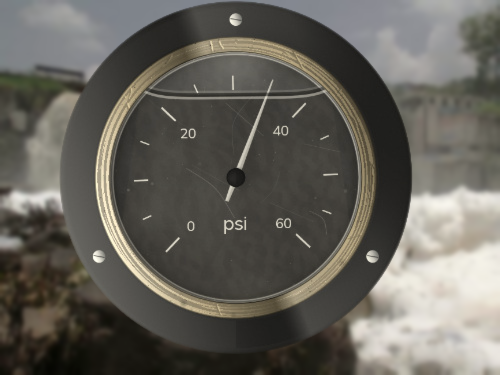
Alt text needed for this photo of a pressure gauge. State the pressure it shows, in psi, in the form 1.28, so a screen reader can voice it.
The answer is 35
